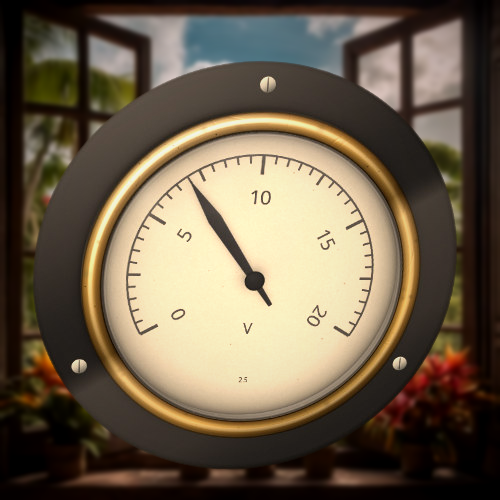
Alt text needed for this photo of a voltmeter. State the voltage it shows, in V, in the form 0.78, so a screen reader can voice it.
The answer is 7
